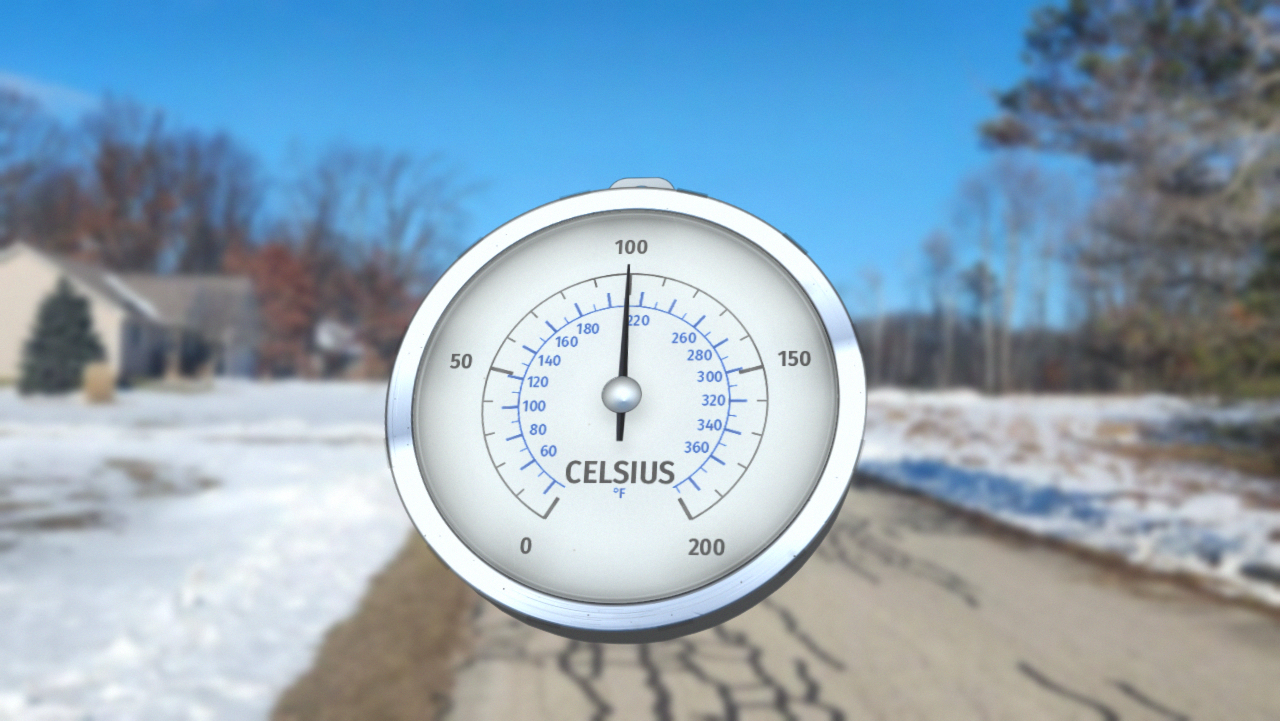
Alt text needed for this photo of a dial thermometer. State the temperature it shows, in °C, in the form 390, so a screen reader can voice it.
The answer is 100
